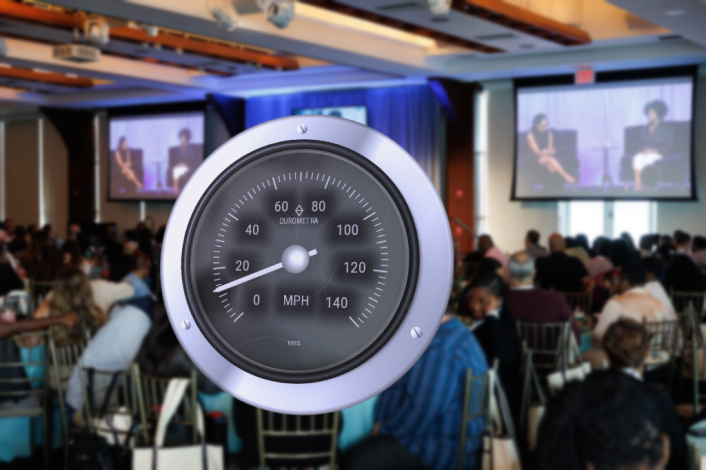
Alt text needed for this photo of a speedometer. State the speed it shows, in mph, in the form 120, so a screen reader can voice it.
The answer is 12
